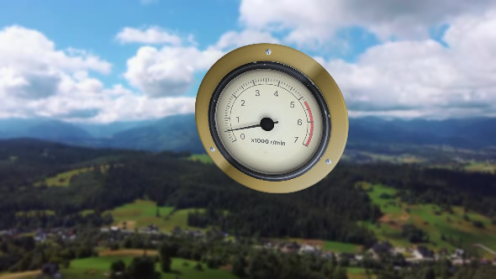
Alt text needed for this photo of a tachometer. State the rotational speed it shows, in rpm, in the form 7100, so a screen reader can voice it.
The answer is 500
